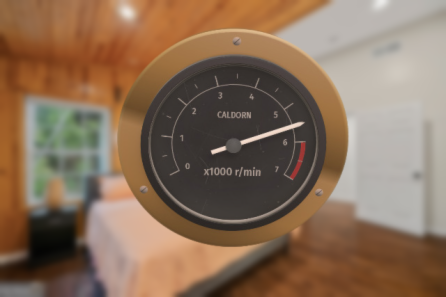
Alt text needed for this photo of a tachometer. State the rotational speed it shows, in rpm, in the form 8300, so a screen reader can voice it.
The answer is 5500
